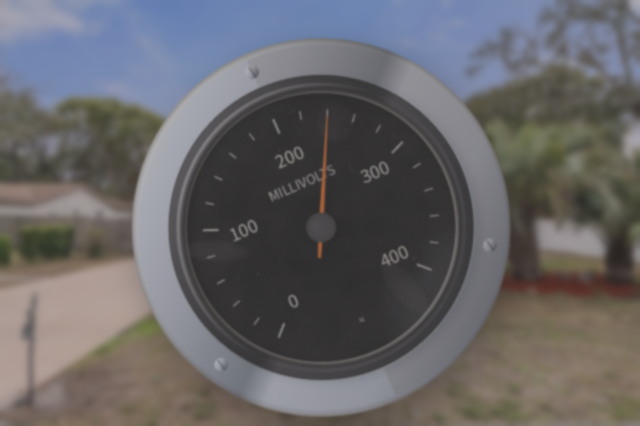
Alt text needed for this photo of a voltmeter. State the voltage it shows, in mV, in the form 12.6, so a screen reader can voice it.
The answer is 240
